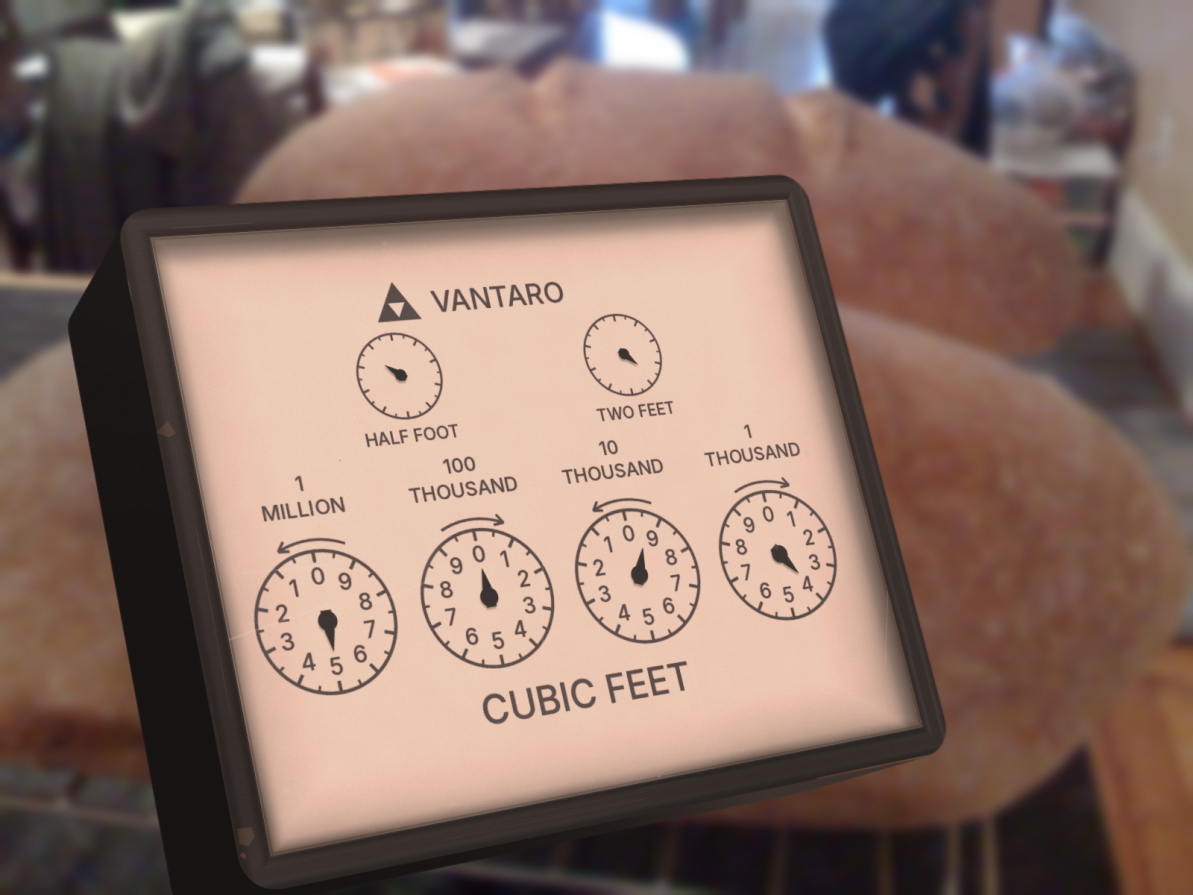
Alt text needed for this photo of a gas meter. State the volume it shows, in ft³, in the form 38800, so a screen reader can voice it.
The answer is 499400
